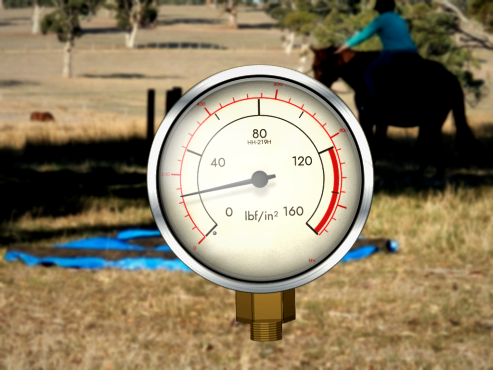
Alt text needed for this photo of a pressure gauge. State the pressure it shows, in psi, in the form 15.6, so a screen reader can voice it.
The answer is 20
